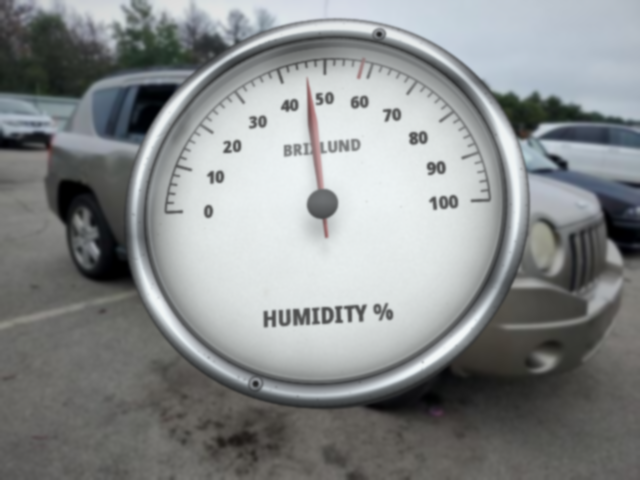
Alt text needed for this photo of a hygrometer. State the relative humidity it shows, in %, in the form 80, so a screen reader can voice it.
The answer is 46
